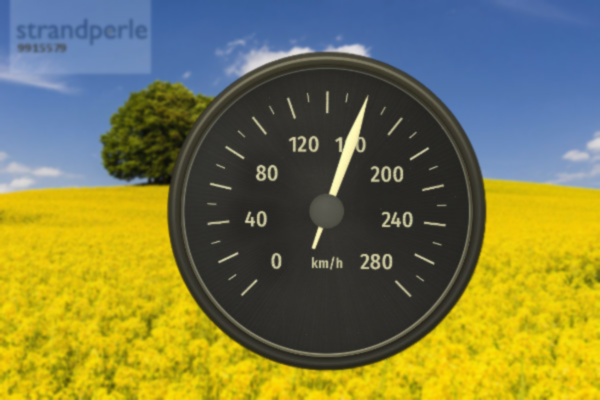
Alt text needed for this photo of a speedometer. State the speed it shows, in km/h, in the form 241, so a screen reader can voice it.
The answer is 160
